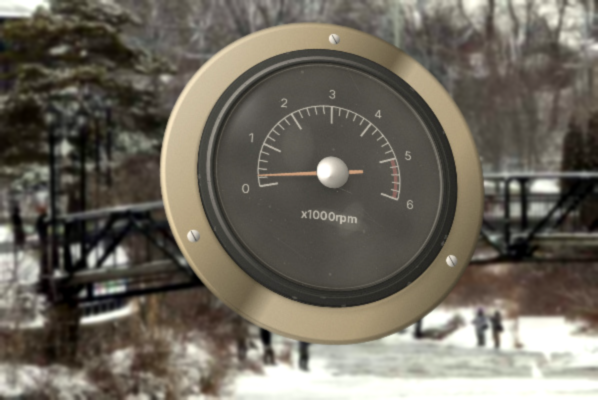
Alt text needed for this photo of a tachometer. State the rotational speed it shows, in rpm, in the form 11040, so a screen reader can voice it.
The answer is 200
